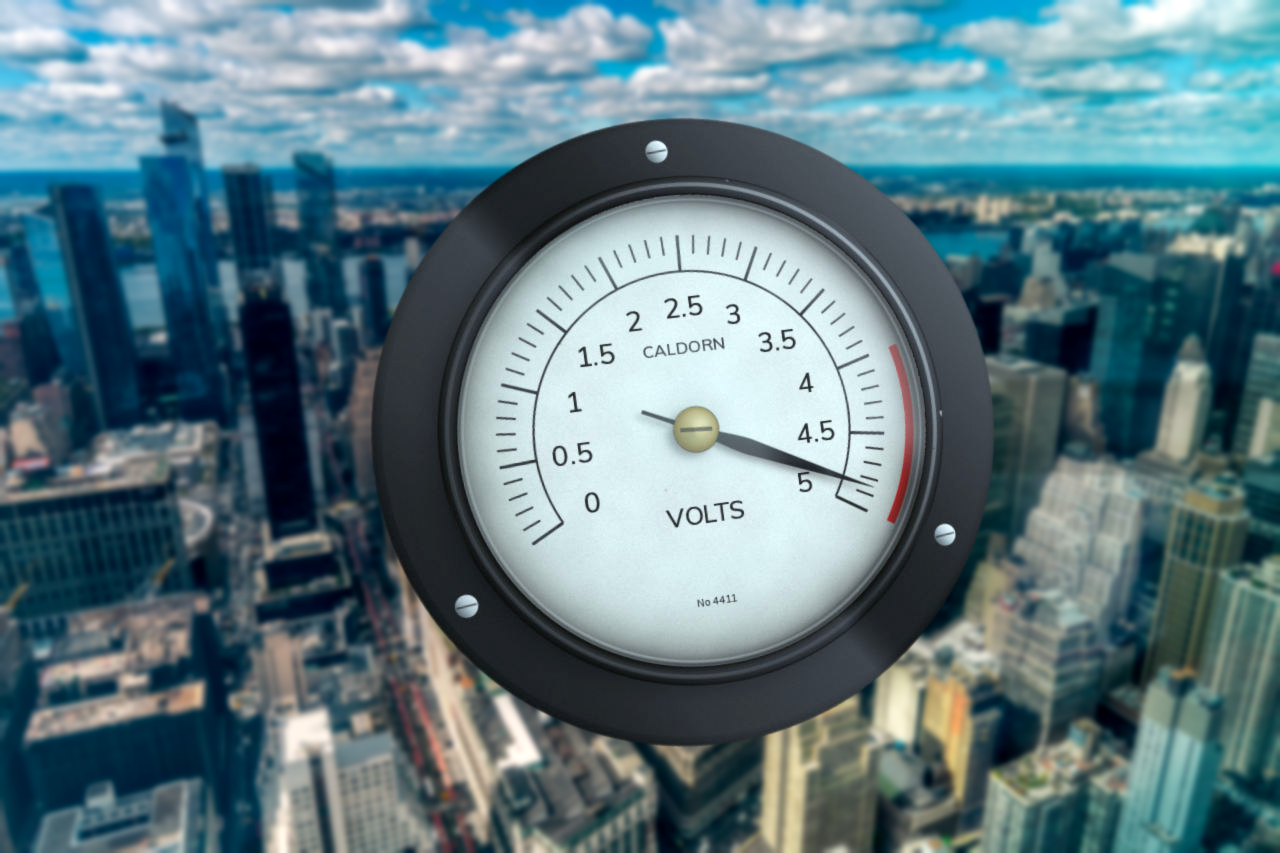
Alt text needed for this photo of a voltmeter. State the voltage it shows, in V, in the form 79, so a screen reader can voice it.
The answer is 4.85
